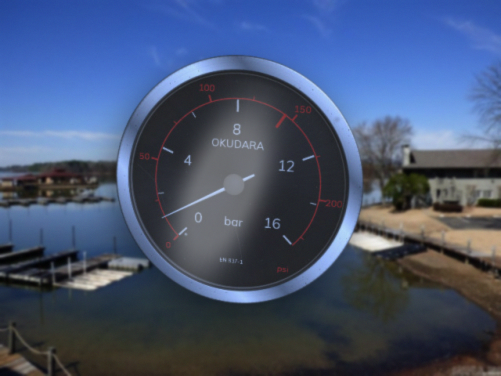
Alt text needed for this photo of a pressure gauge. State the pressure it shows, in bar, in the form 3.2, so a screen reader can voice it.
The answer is 1
